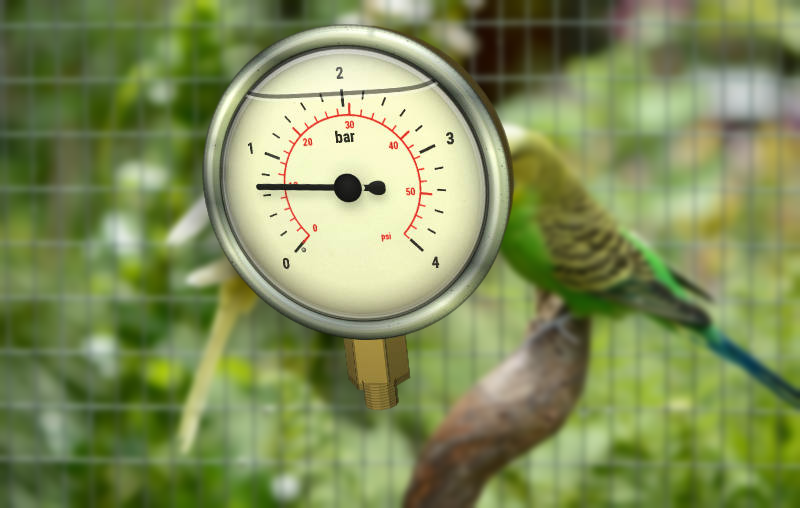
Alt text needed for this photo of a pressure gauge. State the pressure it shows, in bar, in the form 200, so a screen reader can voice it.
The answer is 0.7
